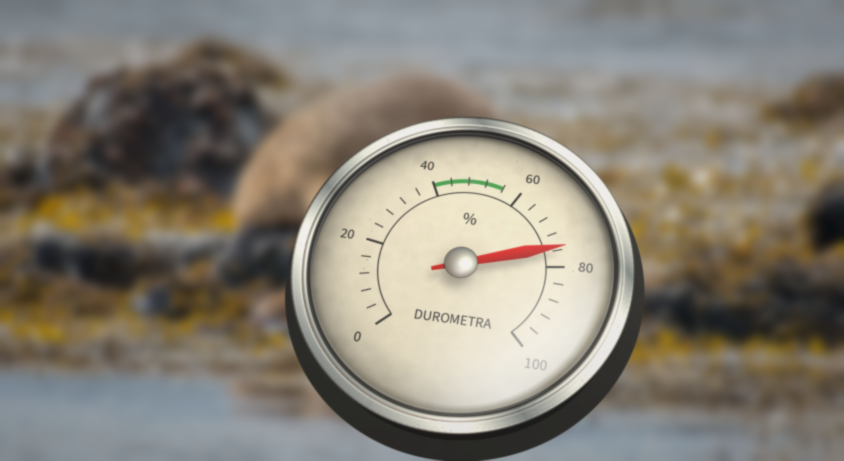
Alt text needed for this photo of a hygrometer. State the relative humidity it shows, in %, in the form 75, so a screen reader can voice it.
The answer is 76
